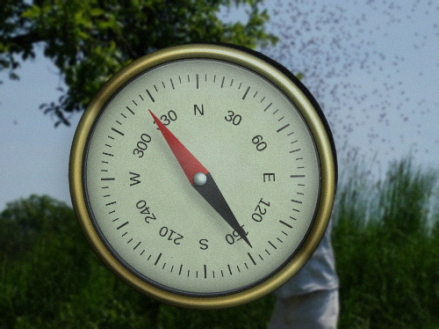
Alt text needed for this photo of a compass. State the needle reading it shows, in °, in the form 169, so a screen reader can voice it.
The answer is 325
